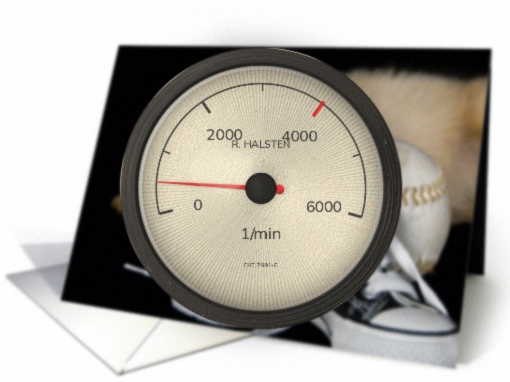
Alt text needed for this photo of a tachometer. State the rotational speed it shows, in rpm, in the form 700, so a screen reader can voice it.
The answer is 500
